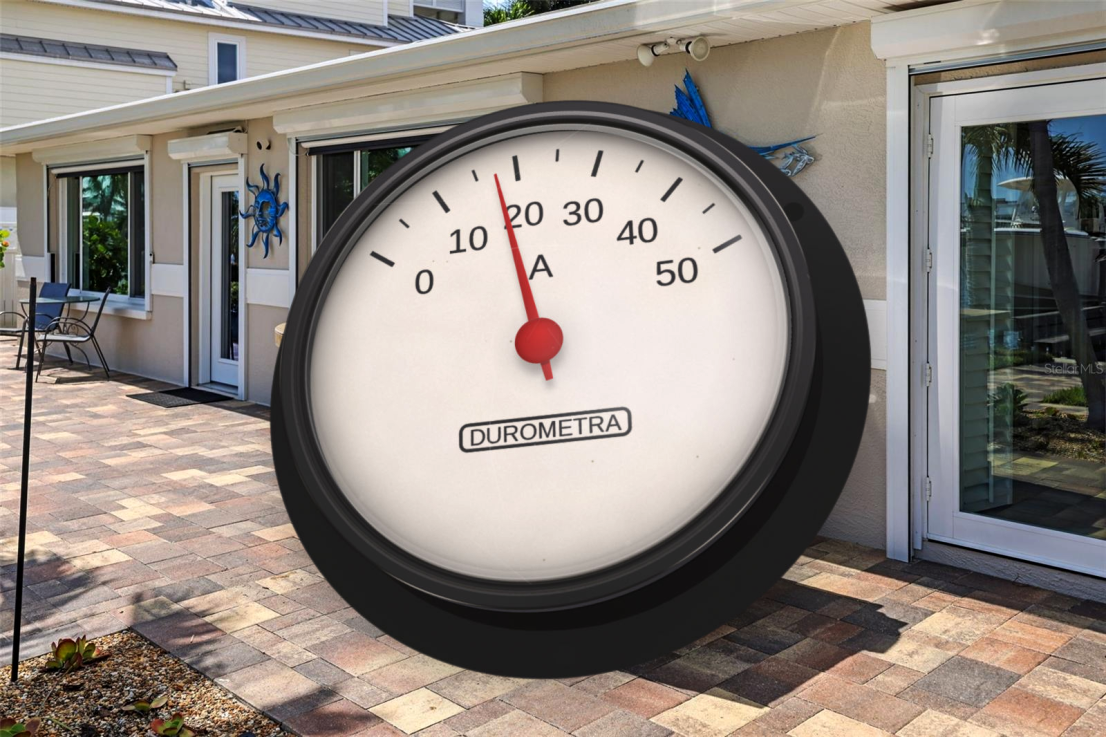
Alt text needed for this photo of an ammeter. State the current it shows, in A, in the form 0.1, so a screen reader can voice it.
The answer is 17.5
